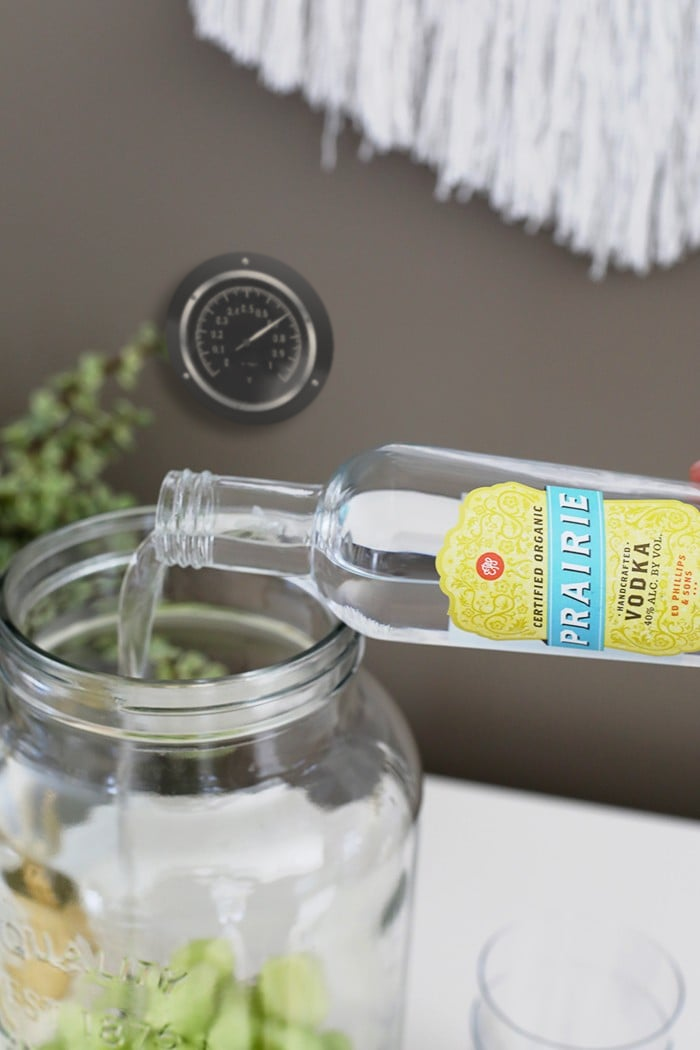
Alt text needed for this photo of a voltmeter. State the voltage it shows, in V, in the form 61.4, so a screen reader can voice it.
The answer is 0.7
